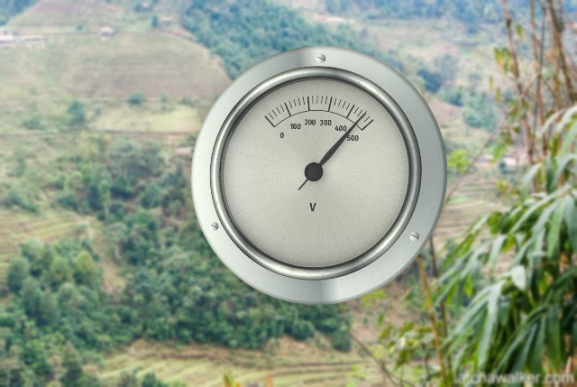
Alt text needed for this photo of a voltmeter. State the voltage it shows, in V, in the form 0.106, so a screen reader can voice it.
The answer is 460
